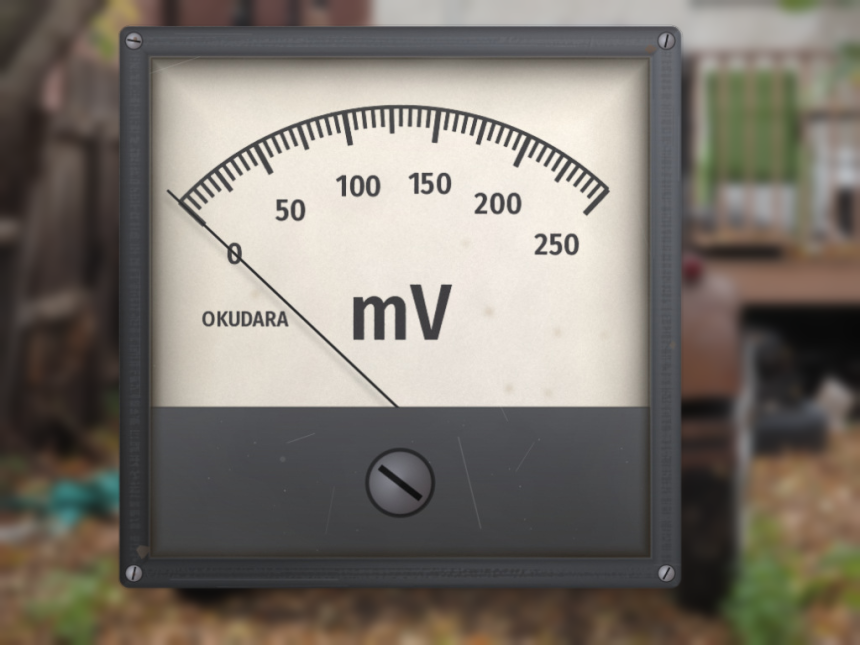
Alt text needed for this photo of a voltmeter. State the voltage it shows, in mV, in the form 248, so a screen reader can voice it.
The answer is 0
